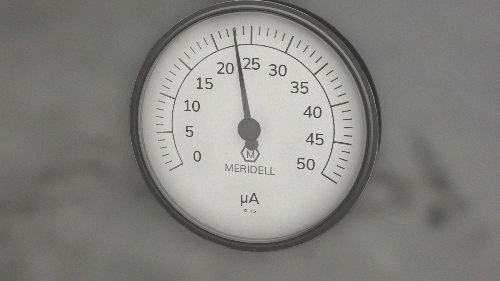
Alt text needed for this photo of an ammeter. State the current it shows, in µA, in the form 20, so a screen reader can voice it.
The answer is 23
